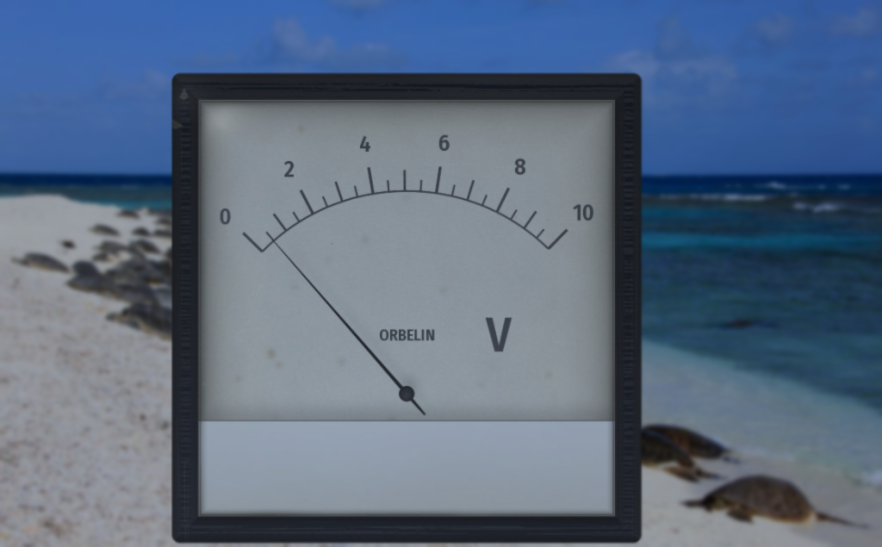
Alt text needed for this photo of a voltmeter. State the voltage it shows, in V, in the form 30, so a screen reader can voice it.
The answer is 0.5
